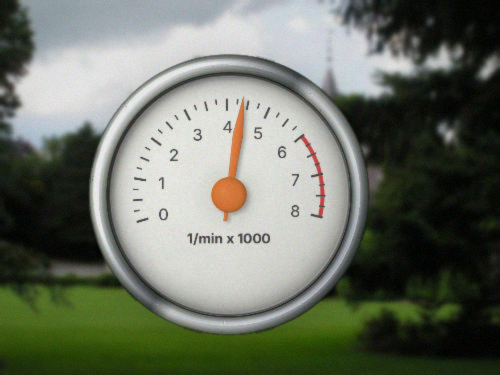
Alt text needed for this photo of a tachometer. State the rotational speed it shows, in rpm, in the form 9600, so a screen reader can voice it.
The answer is 4375
